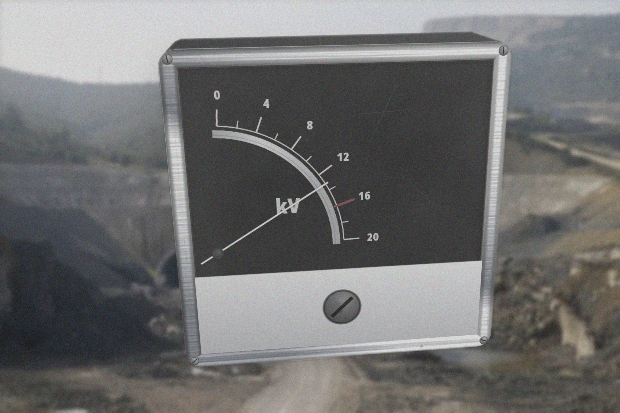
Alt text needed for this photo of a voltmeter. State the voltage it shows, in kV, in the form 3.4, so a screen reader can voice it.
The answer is 13
